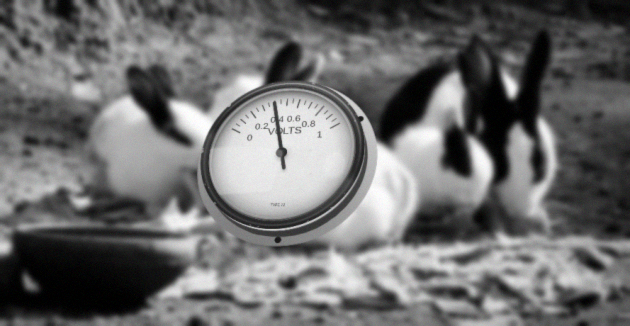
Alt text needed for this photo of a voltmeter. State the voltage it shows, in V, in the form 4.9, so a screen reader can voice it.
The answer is 0.4
